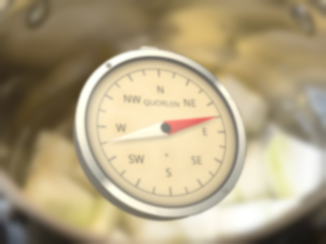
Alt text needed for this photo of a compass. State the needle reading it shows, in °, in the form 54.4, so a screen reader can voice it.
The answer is 75
